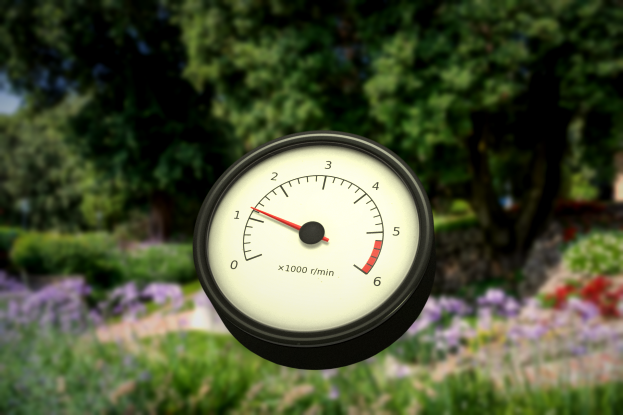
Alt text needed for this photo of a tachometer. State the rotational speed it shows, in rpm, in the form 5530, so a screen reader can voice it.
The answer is 1200
